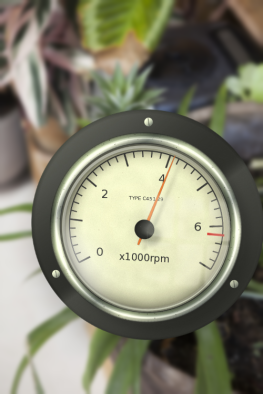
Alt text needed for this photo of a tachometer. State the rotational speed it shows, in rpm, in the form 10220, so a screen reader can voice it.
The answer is 4100
